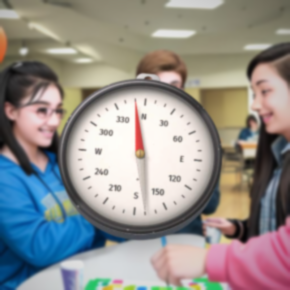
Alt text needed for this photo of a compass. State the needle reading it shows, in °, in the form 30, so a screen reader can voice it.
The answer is 350
